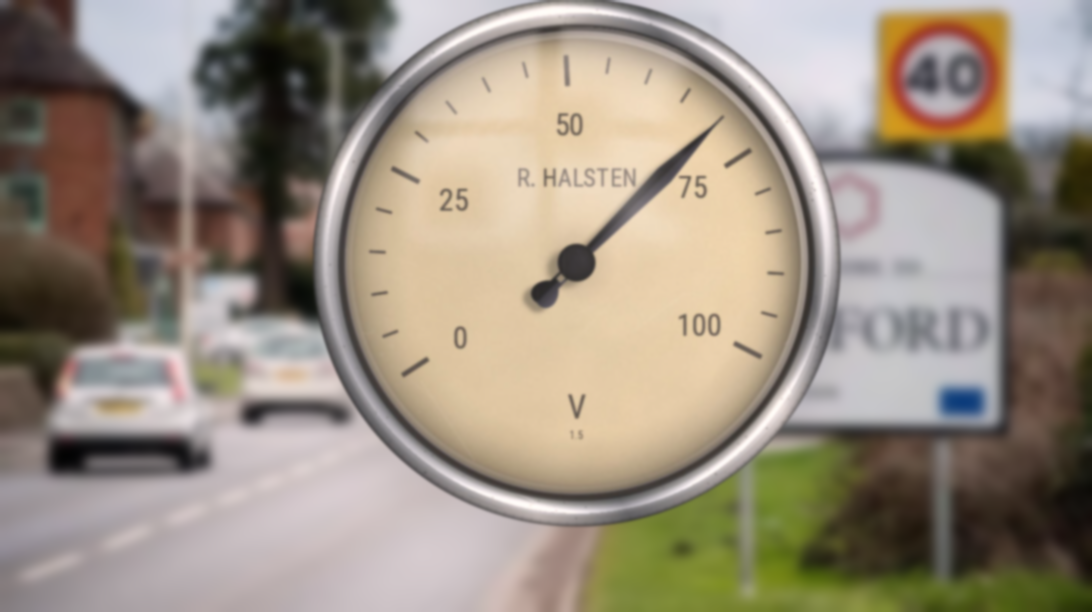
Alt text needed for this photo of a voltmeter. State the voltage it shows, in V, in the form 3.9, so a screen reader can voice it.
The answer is 70
